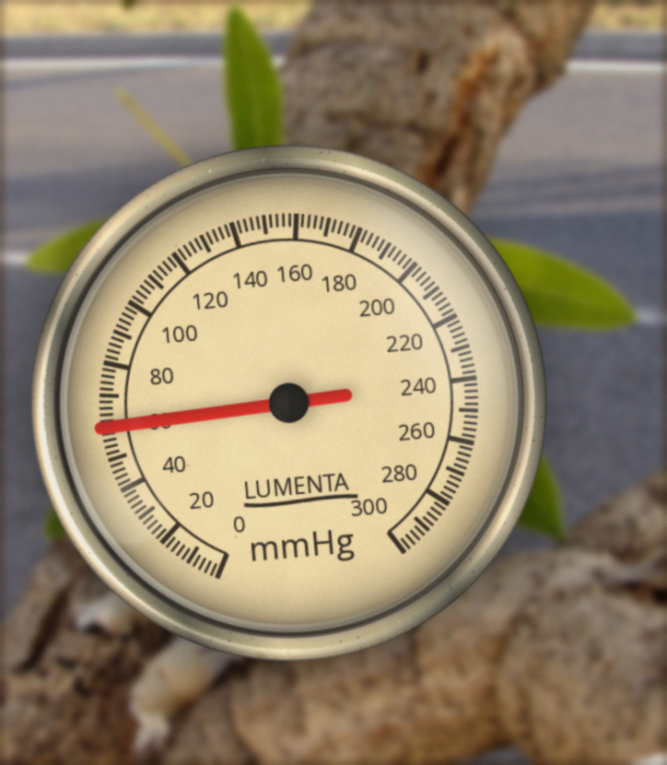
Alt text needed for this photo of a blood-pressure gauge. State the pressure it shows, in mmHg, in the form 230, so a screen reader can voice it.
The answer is 60
